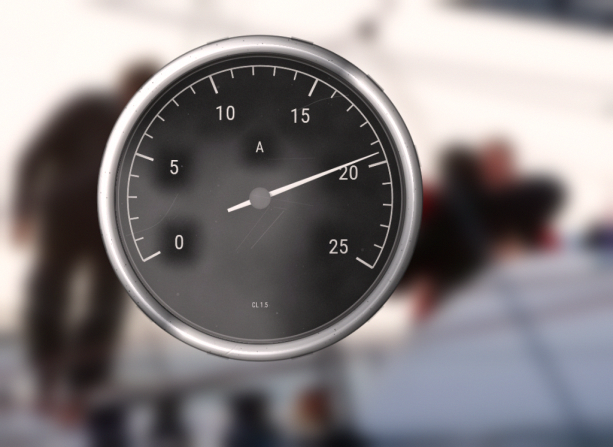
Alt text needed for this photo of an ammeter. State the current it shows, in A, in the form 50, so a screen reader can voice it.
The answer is 19.5
